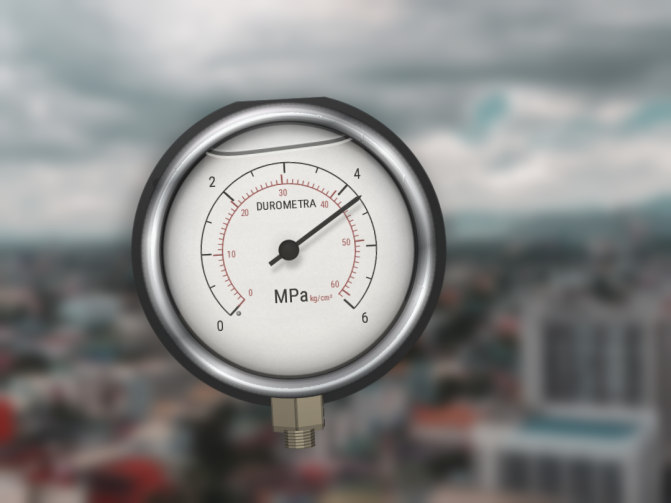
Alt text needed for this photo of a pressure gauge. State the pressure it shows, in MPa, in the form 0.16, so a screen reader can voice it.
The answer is 4.25
